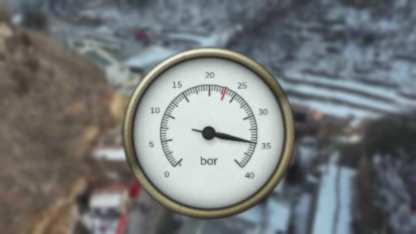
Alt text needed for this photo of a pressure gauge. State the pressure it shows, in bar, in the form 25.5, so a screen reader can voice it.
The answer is 35
